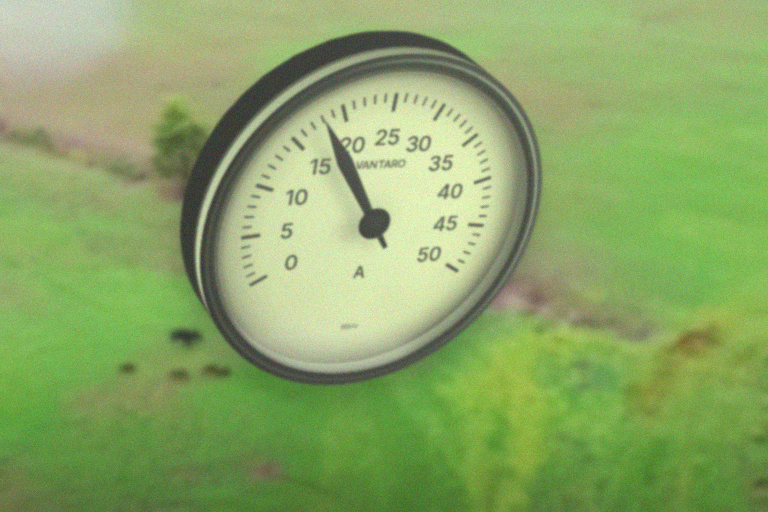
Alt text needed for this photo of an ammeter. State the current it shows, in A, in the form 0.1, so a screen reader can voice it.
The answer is 18
